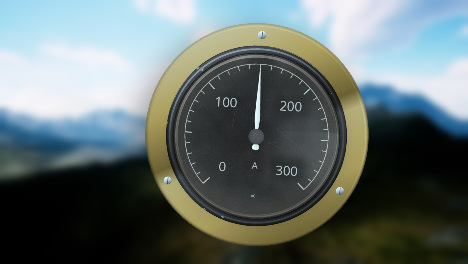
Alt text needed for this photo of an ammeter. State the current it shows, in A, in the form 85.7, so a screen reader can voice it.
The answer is 150
